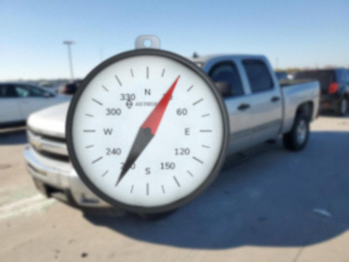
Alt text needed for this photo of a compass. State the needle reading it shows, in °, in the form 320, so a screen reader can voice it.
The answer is 30
